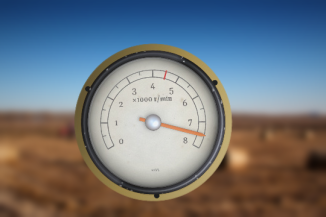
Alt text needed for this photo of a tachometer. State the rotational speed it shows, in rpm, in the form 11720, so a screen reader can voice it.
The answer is 7500
